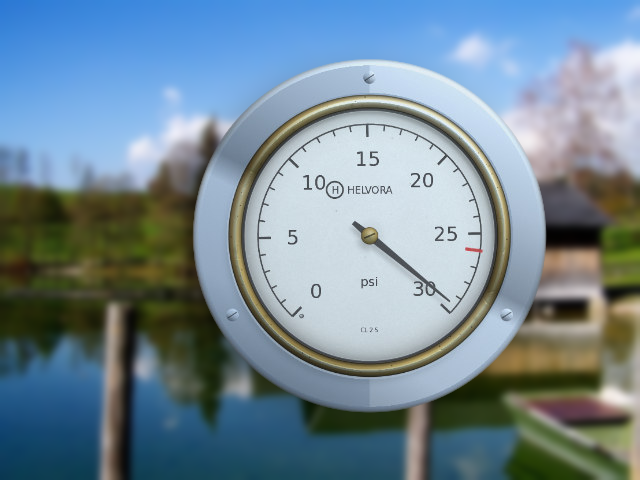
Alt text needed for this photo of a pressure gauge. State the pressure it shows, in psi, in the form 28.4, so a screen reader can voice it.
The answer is 29.5
